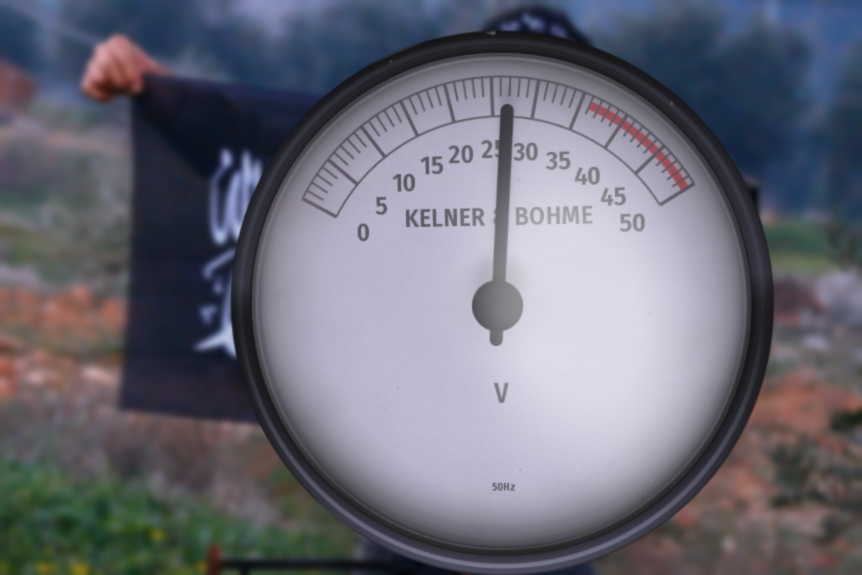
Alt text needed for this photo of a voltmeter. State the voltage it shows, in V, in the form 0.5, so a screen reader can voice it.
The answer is 27
